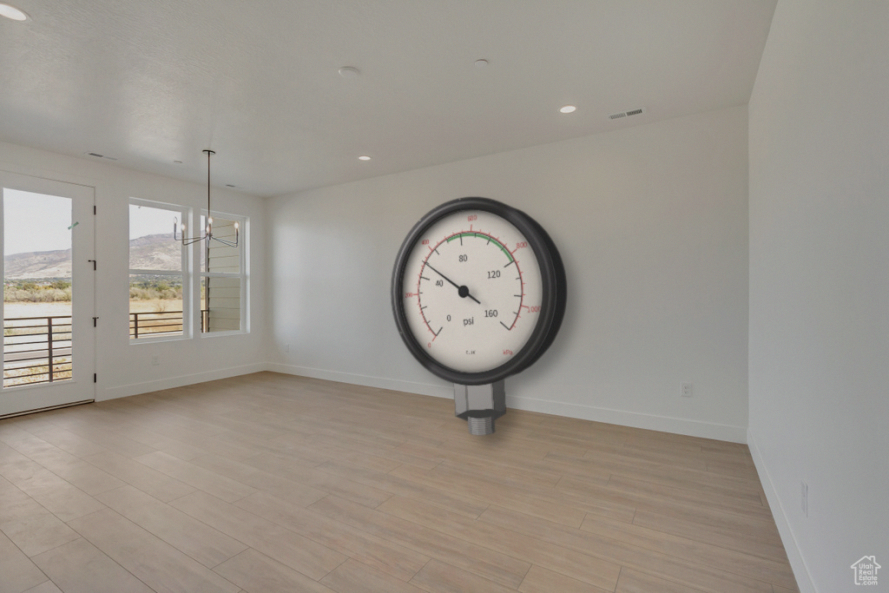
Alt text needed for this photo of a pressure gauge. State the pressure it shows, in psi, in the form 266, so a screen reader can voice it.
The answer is 50
